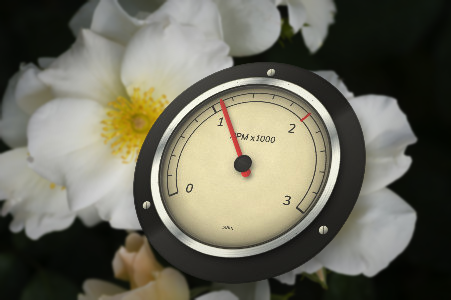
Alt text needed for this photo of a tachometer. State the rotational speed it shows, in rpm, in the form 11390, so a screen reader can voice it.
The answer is 1100
